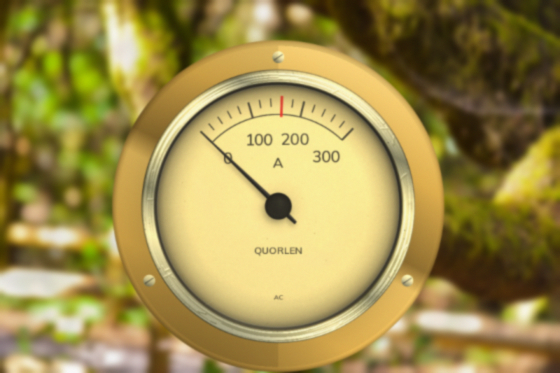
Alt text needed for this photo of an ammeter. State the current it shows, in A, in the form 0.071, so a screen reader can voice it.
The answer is 0
